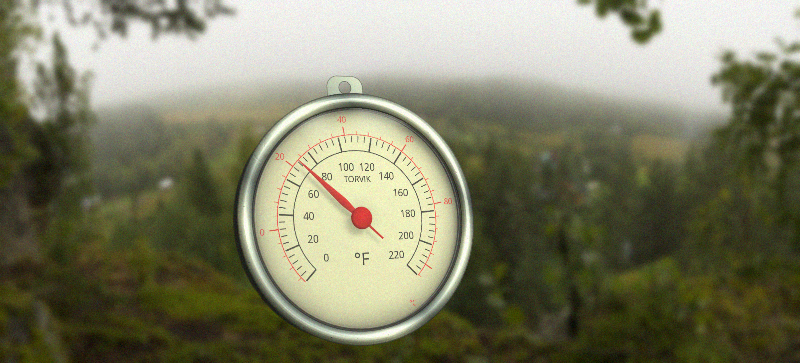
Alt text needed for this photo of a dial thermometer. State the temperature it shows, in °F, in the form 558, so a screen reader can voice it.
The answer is 72
